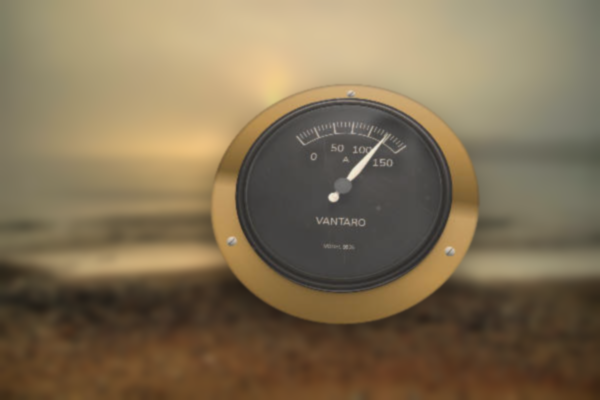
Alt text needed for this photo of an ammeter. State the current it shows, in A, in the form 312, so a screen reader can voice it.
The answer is 125
